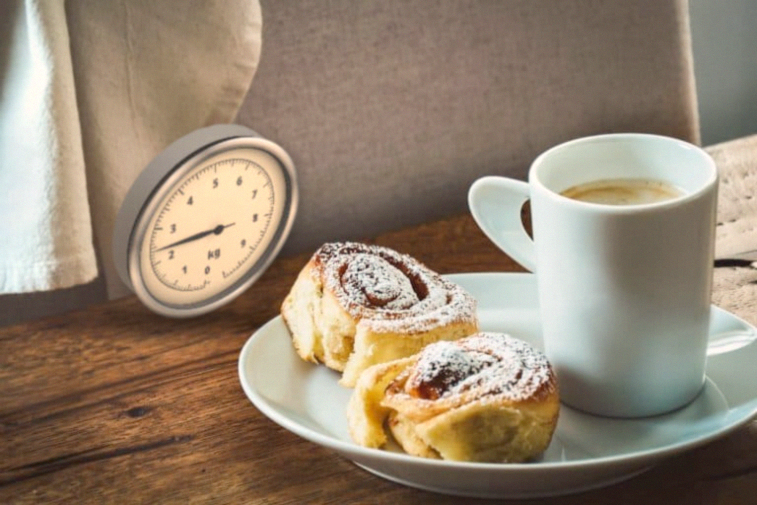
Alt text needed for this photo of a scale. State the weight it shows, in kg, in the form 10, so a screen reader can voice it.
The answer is 2.5
